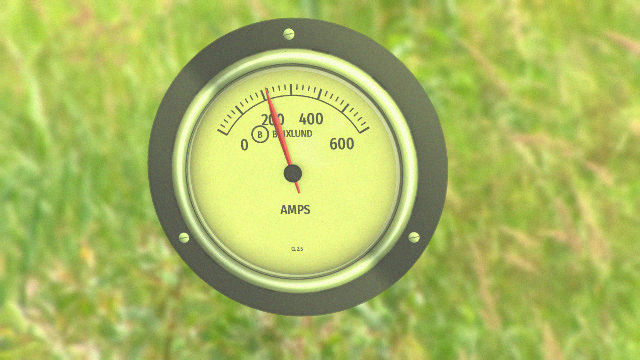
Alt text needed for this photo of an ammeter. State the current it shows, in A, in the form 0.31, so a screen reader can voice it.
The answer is 220
